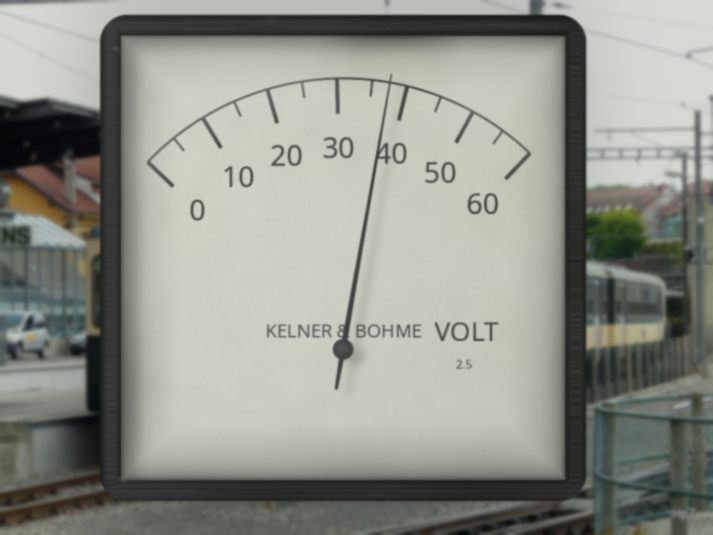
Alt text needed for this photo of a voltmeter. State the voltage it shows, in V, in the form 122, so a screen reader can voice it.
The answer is 37.5
